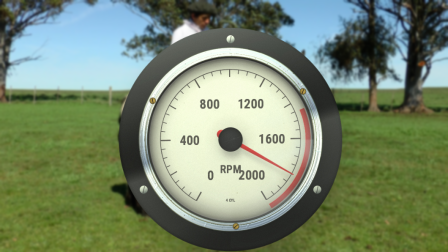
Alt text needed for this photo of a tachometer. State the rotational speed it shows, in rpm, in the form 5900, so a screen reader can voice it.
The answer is 1800
